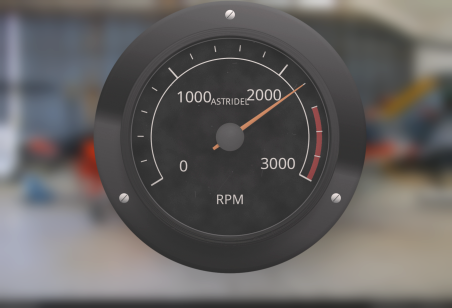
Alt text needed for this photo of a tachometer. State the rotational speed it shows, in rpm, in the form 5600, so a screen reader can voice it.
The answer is 2200
